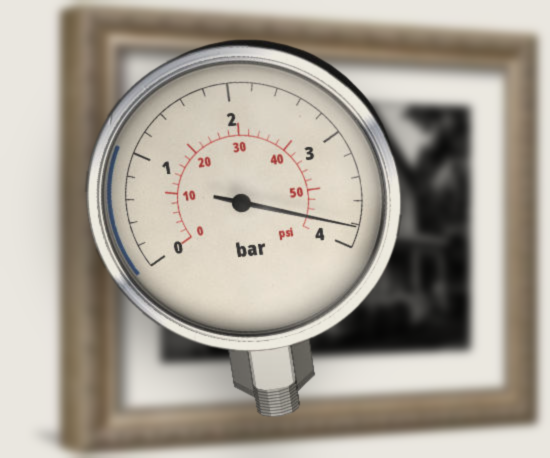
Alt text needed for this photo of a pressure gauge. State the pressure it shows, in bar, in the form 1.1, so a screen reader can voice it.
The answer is 3.8
